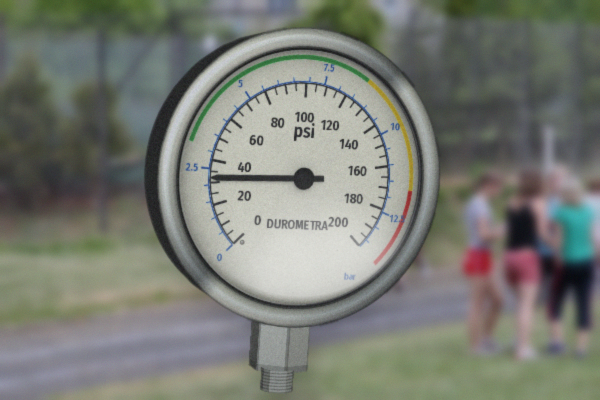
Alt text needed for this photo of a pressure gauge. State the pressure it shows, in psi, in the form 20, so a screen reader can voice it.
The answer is 32.5
